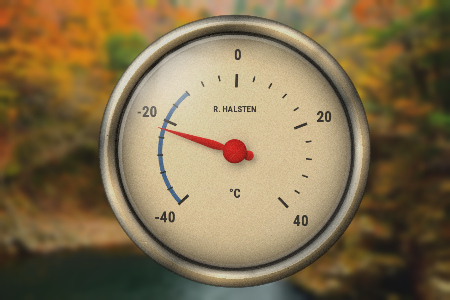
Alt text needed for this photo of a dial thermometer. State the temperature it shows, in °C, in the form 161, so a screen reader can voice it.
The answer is -22
